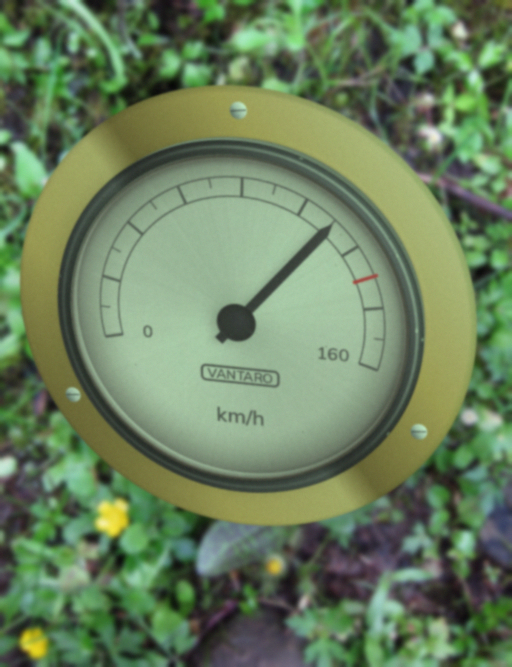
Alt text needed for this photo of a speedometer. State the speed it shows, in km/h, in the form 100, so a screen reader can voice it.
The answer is 110
